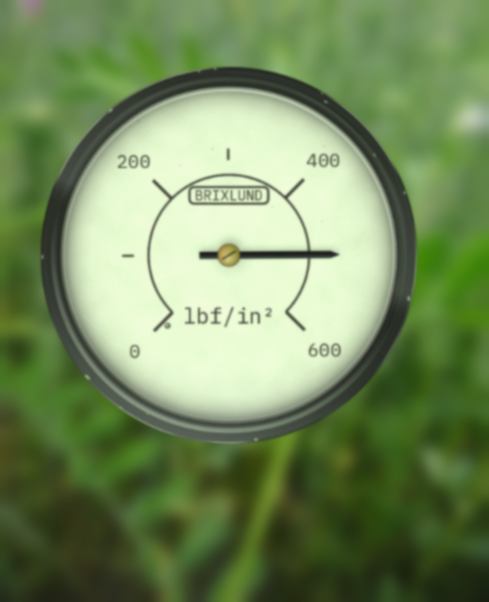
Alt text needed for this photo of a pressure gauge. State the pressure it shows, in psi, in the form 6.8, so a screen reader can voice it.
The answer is 500
